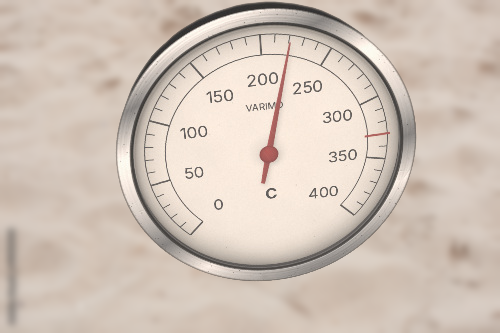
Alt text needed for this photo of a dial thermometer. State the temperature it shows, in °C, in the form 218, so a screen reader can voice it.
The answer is 220
